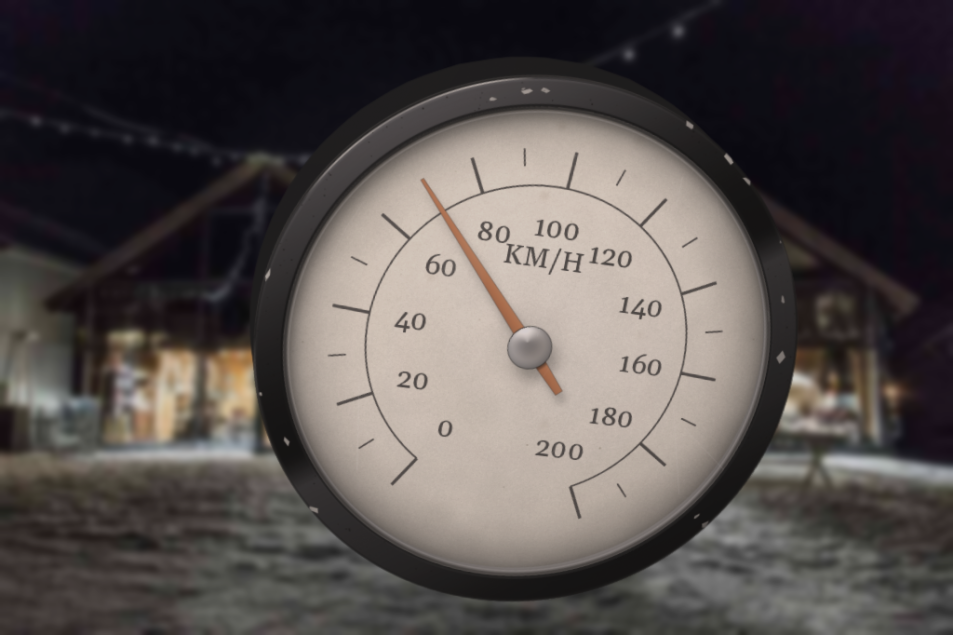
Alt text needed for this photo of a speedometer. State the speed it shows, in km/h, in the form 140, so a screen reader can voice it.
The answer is 70
